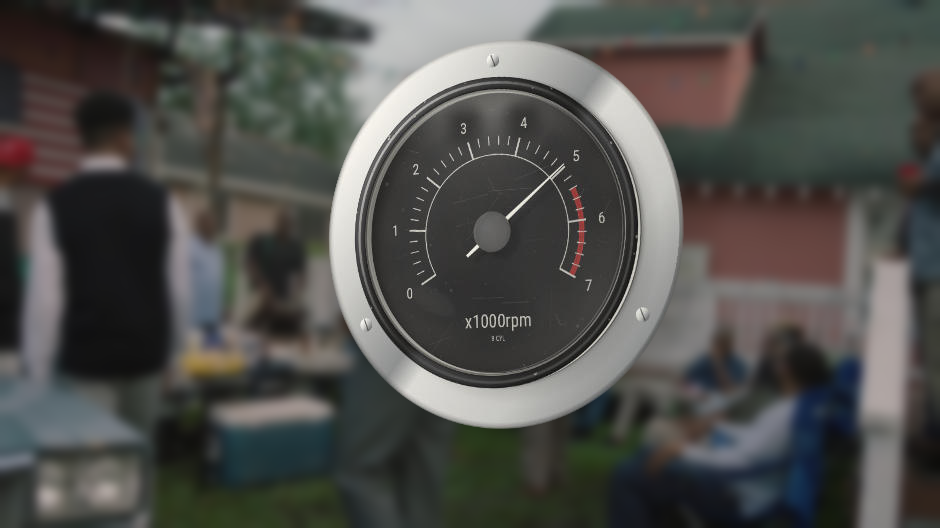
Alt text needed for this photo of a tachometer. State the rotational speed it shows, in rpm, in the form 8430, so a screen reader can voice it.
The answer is 5000
